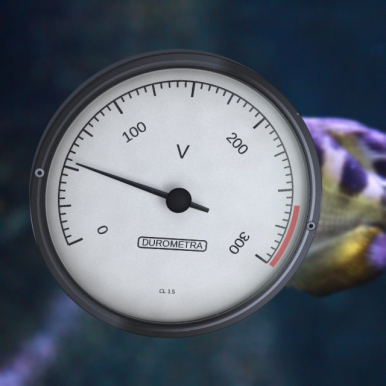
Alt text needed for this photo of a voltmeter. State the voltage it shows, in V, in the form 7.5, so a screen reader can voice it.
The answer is 55
